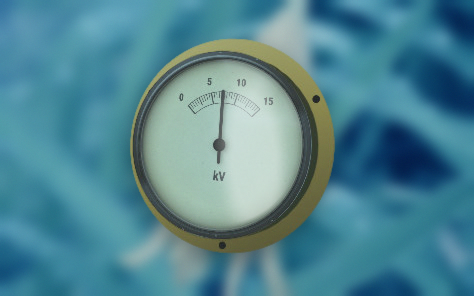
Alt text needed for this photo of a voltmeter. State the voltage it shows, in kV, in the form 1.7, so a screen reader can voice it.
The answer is 7.5
